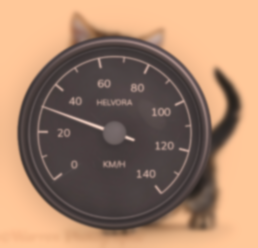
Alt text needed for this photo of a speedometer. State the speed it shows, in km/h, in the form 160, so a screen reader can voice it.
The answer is 30
